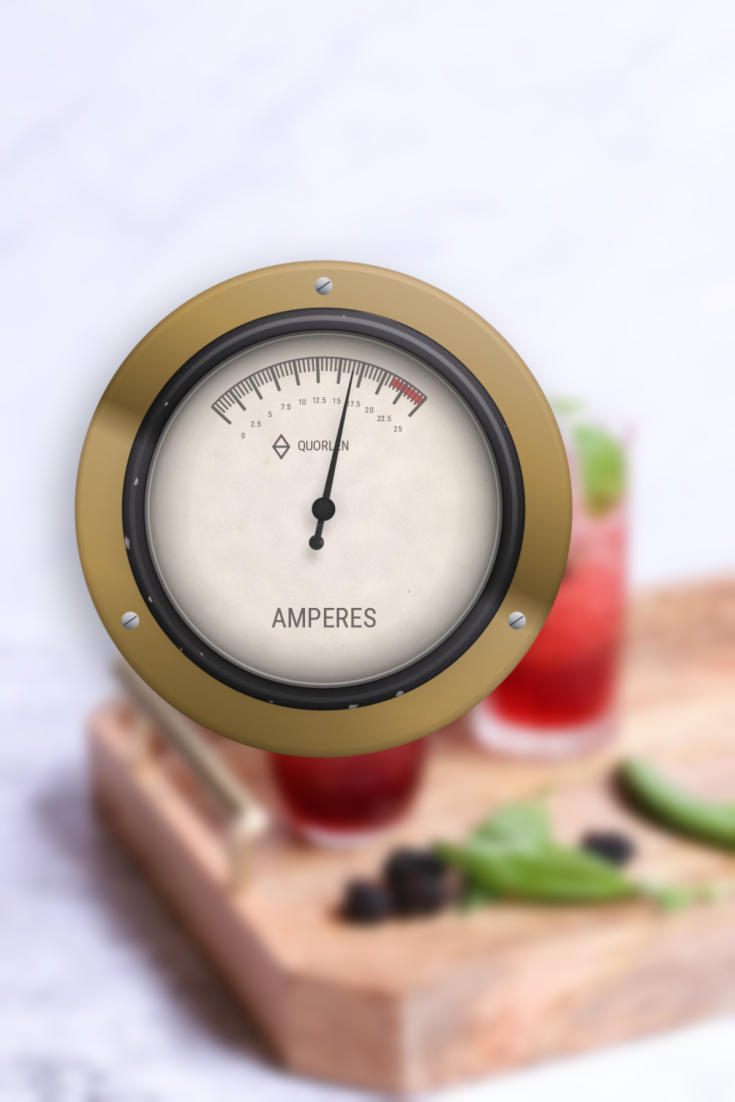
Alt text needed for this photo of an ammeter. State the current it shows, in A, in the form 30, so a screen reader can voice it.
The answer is 16.5
